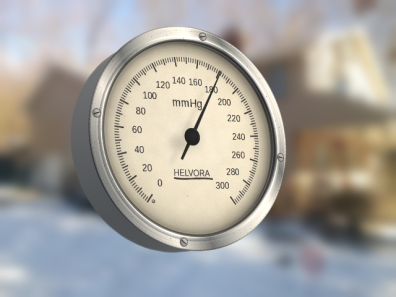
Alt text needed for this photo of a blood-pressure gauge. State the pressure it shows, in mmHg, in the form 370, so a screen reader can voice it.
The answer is 180
